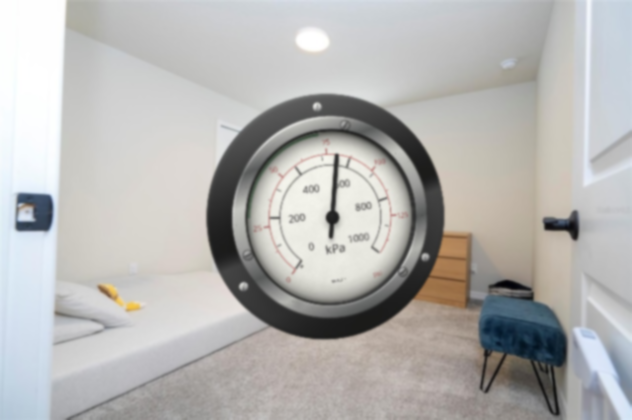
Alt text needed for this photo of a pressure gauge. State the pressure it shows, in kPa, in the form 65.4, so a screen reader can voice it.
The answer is 550
